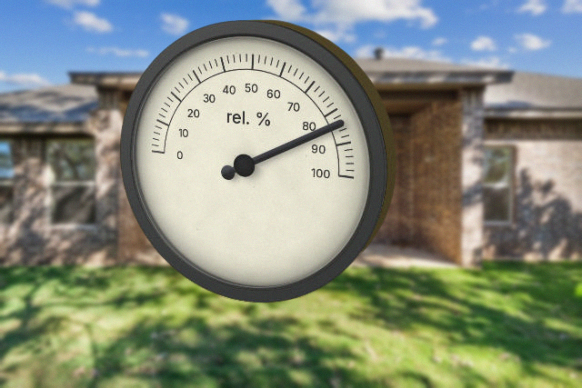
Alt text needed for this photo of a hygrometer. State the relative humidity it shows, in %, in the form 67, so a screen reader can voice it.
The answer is 84
